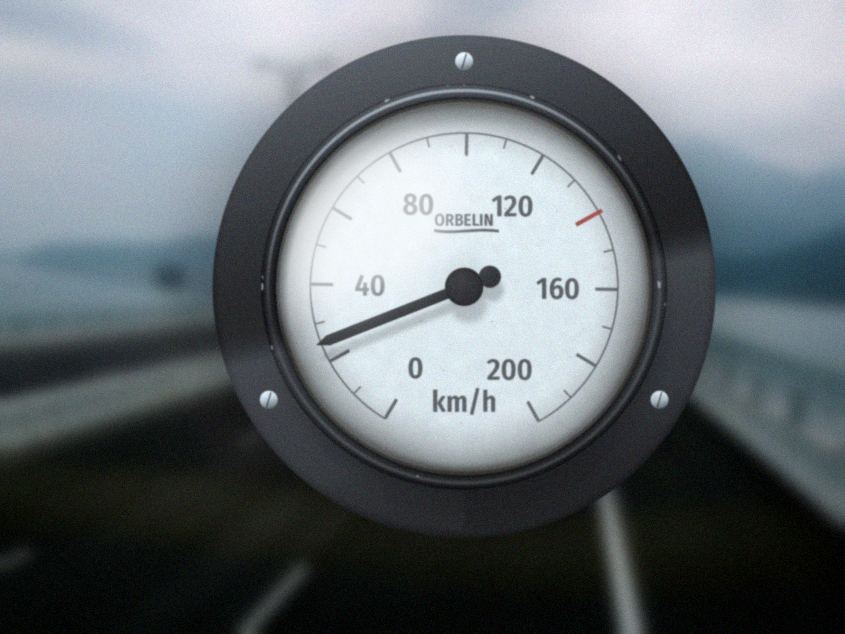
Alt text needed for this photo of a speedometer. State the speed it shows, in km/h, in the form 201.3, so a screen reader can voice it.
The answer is 25
